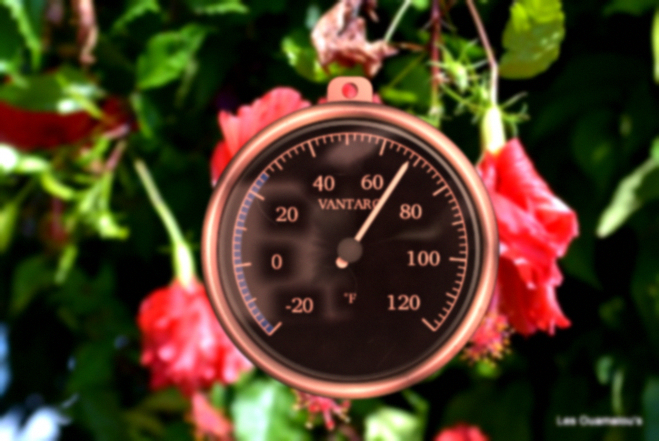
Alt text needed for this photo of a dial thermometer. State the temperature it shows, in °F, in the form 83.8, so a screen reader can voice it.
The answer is 68
